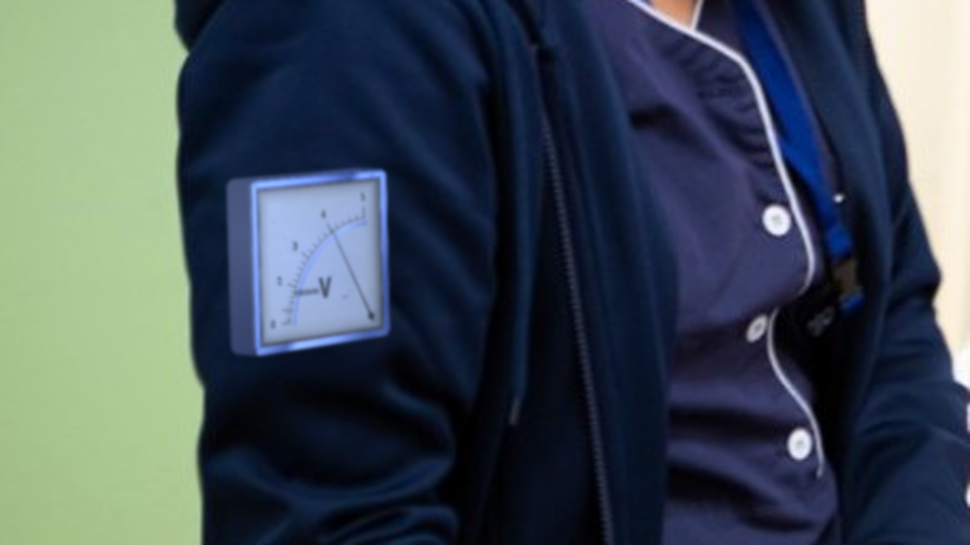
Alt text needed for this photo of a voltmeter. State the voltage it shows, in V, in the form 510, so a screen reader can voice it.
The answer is 4
